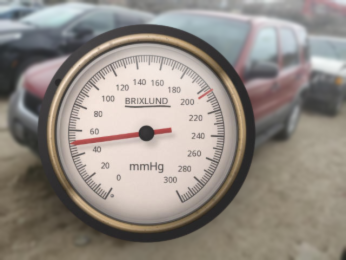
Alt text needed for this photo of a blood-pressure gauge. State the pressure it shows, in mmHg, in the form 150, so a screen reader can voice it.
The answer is 50
